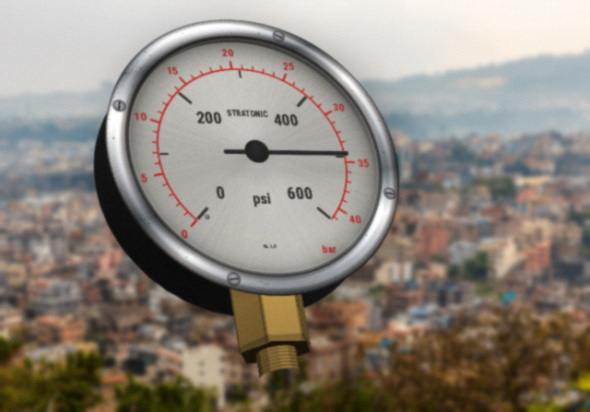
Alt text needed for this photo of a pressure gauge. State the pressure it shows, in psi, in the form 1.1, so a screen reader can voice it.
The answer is 500
